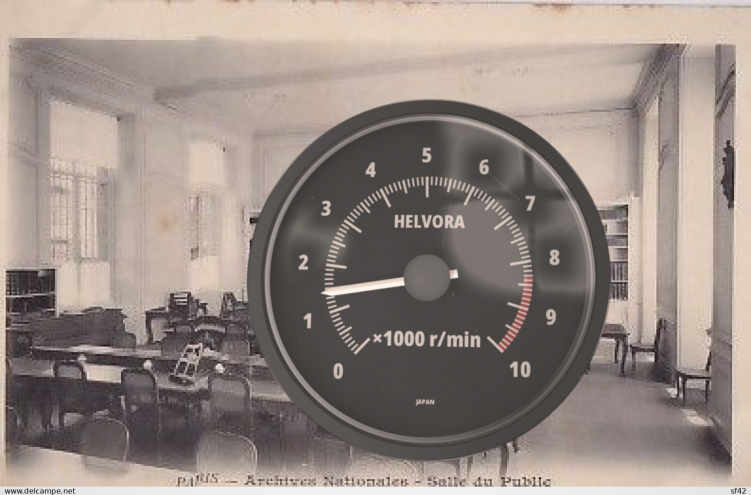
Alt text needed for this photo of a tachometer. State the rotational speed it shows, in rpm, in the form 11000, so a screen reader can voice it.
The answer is 1400
